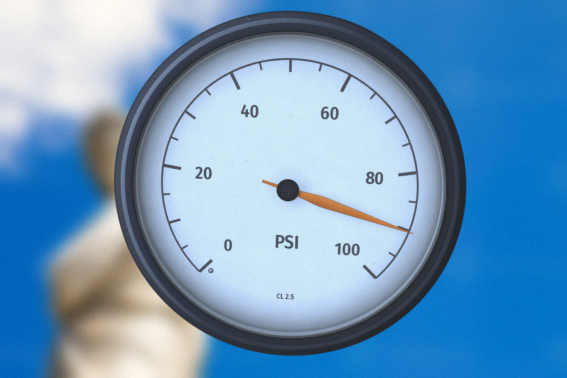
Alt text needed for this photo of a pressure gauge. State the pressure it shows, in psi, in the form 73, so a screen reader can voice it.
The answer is 90
